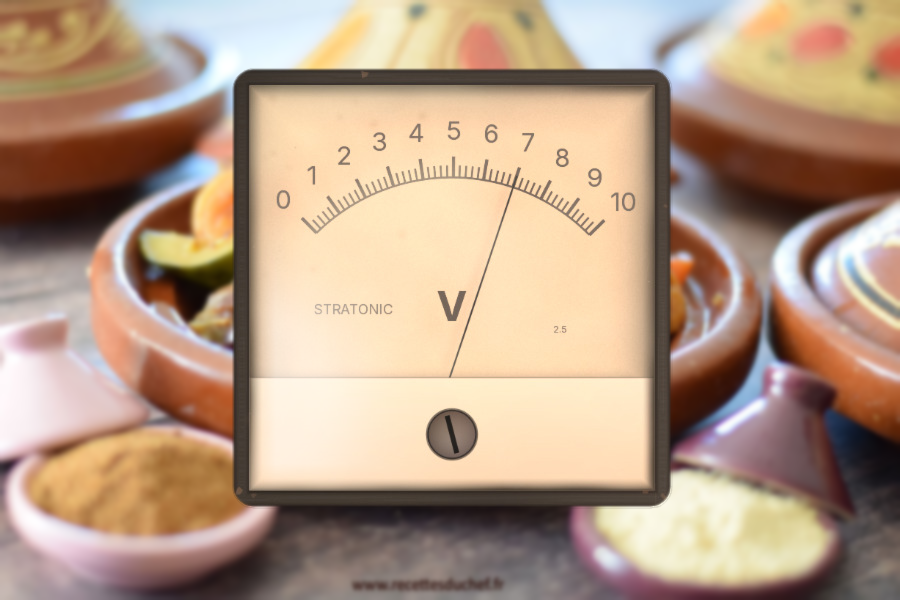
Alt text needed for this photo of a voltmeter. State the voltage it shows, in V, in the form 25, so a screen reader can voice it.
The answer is 7
